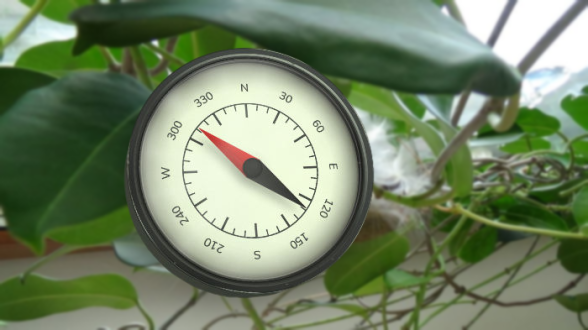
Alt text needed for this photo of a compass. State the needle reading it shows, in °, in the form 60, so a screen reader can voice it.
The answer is 310
